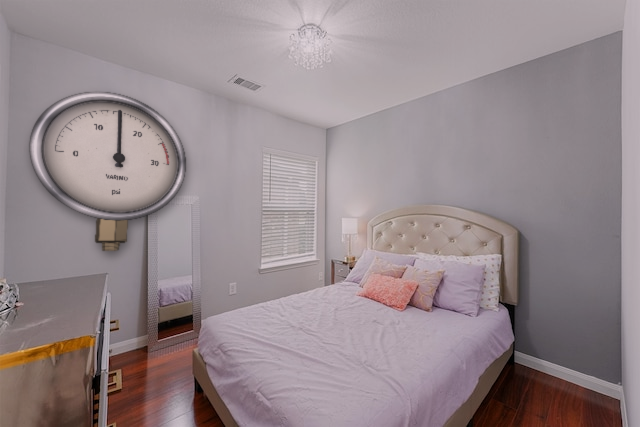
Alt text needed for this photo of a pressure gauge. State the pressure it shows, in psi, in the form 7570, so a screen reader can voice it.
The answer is 15
